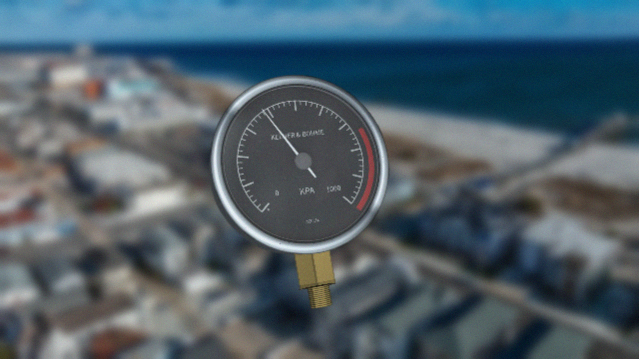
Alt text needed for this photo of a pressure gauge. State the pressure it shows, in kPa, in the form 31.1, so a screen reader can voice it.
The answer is 380
